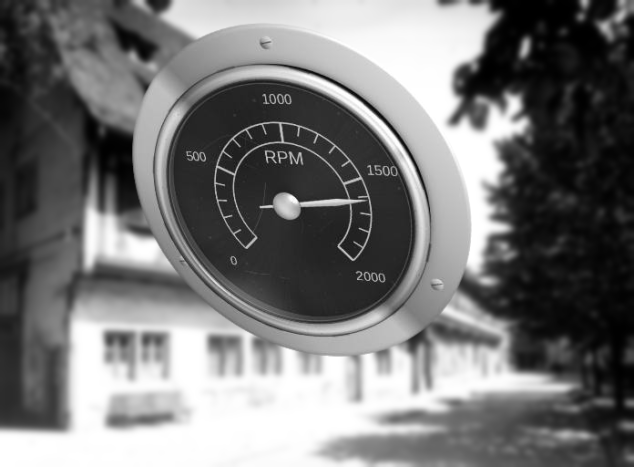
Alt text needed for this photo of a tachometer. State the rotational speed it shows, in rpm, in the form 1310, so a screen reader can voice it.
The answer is 1600
